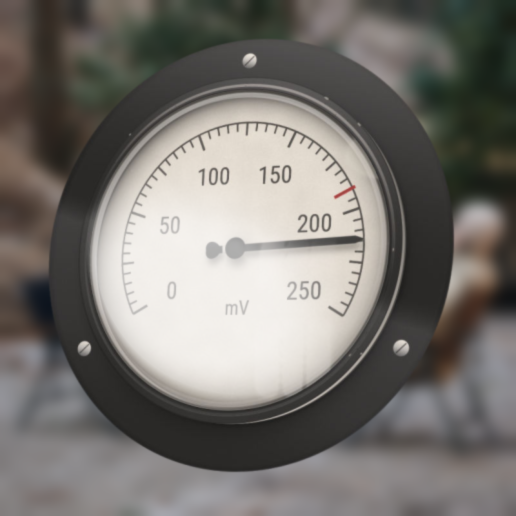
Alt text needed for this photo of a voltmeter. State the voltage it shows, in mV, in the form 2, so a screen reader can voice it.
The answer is 215
